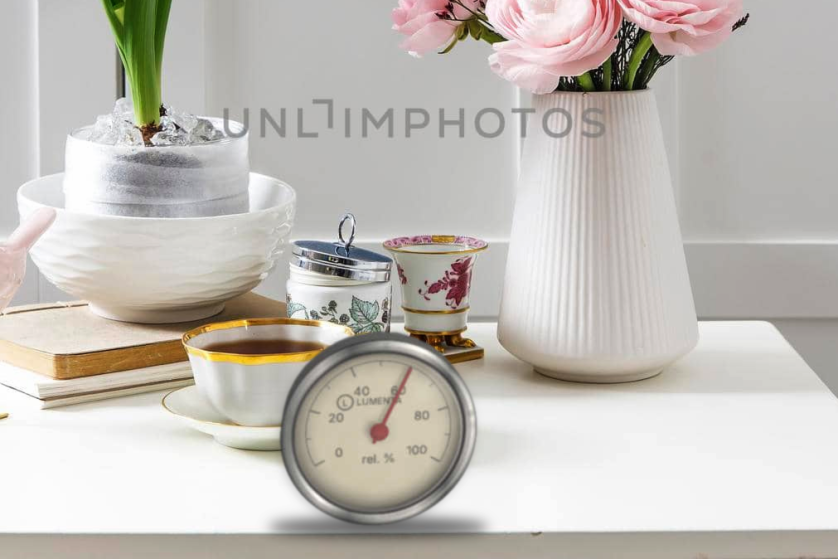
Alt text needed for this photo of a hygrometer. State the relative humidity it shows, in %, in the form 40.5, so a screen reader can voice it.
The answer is 60
